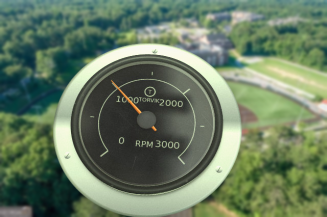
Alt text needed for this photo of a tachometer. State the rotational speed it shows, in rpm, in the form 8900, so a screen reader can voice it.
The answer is 1000
